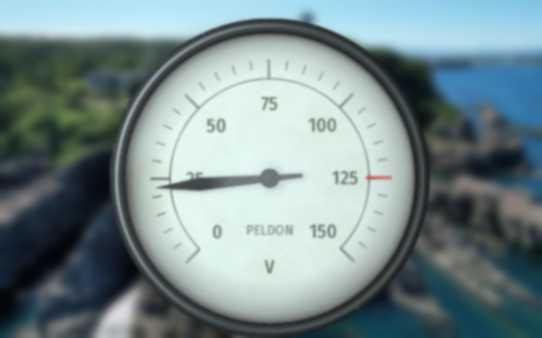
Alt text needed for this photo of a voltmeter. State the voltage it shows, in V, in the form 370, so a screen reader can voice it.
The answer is 22.5
